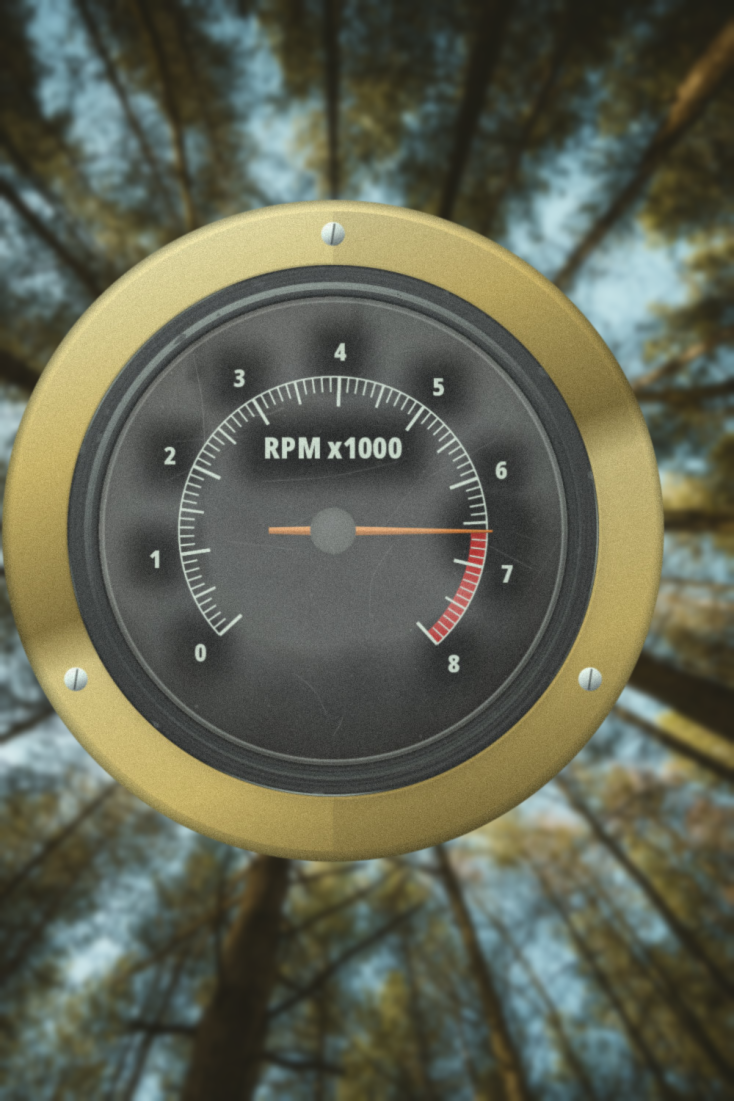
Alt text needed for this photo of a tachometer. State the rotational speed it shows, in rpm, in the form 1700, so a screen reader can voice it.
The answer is 6600
